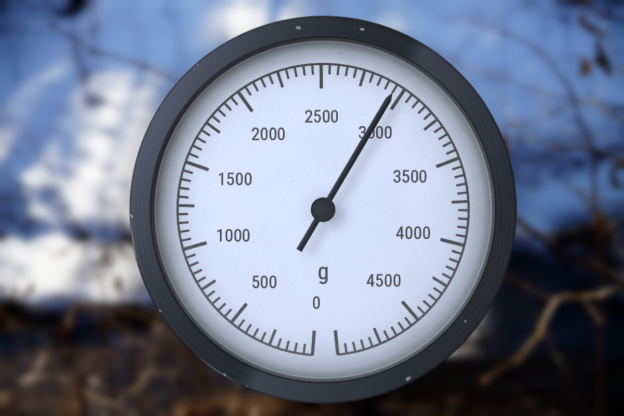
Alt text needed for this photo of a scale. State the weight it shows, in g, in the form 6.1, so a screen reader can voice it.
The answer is 2950
